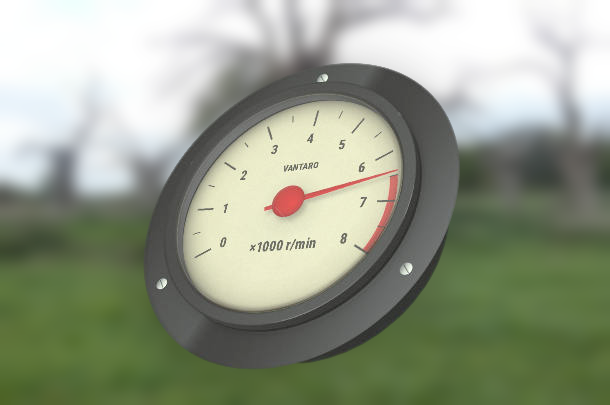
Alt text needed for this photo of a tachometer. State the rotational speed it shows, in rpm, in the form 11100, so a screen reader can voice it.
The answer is 6500
